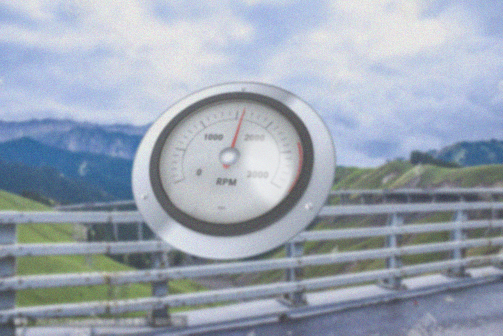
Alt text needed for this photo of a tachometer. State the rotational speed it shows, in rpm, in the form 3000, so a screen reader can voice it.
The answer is 1600
